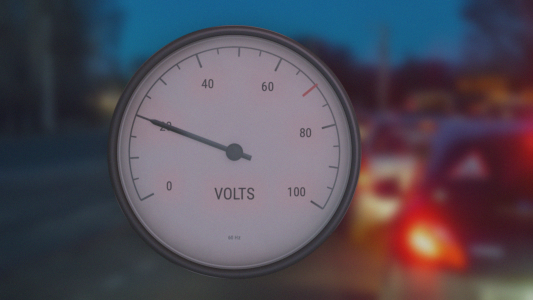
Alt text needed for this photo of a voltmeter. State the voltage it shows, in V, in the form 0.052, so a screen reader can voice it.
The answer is 20
